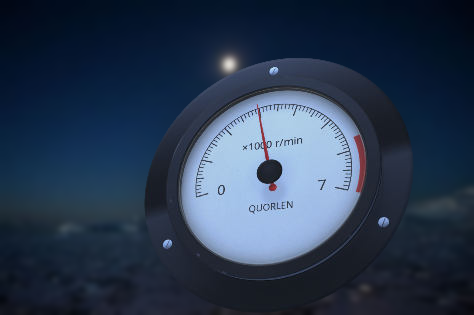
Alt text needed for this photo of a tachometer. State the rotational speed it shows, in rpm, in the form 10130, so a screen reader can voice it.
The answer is 3000
